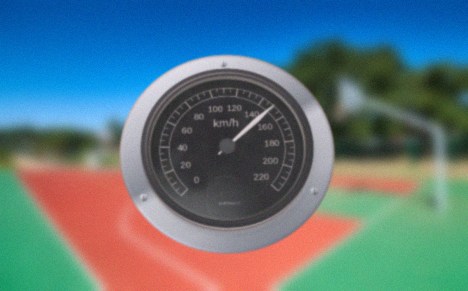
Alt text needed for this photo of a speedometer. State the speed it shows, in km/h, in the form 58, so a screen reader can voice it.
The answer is 150
